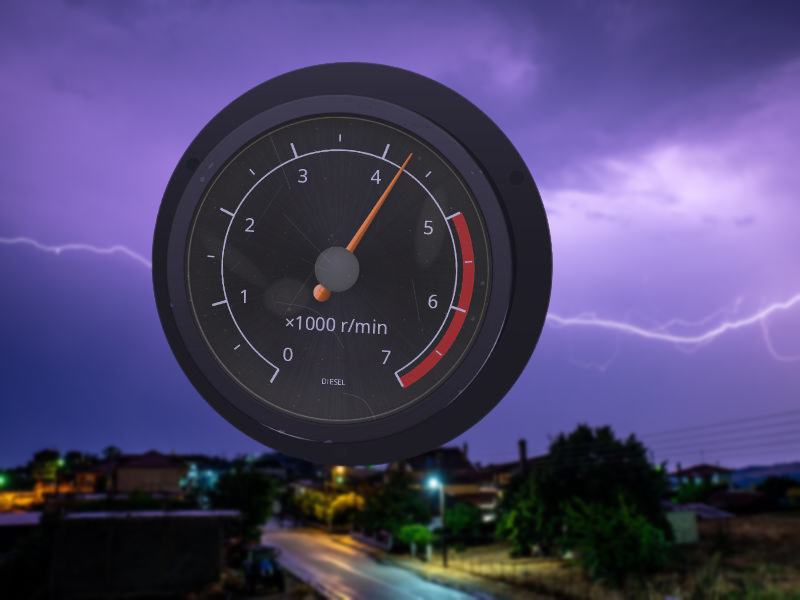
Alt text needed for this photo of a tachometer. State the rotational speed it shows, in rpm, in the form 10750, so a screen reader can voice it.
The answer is 4250
